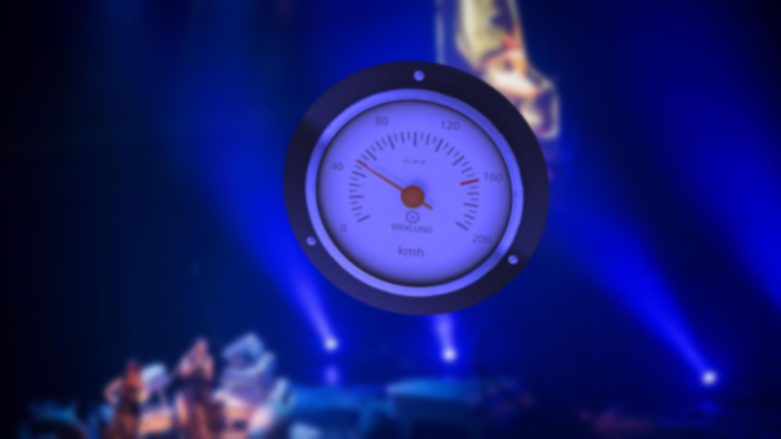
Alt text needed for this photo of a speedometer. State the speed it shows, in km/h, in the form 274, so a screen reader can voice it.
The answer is 50
